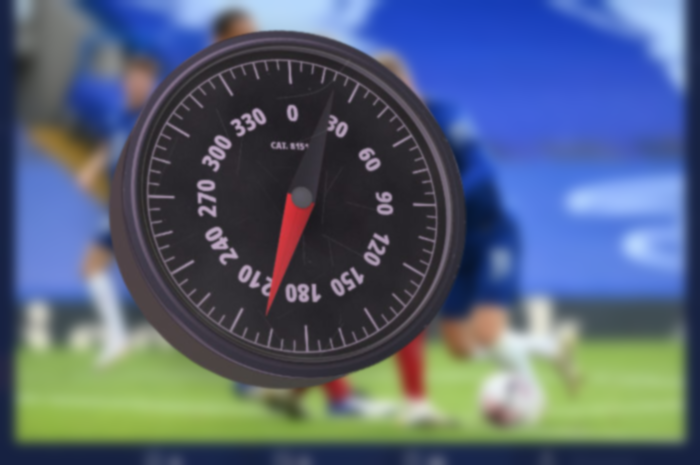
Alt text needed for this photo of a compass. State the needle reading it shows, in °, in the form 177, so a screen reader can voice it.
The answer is 200
